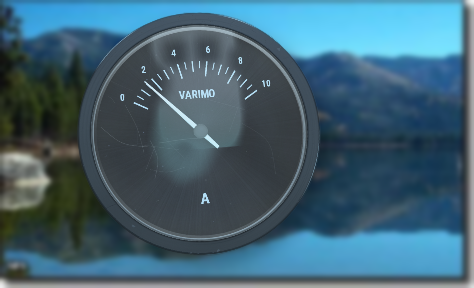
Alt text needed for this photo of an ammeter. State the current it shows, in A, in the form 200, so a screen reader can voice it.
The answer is 1.5
